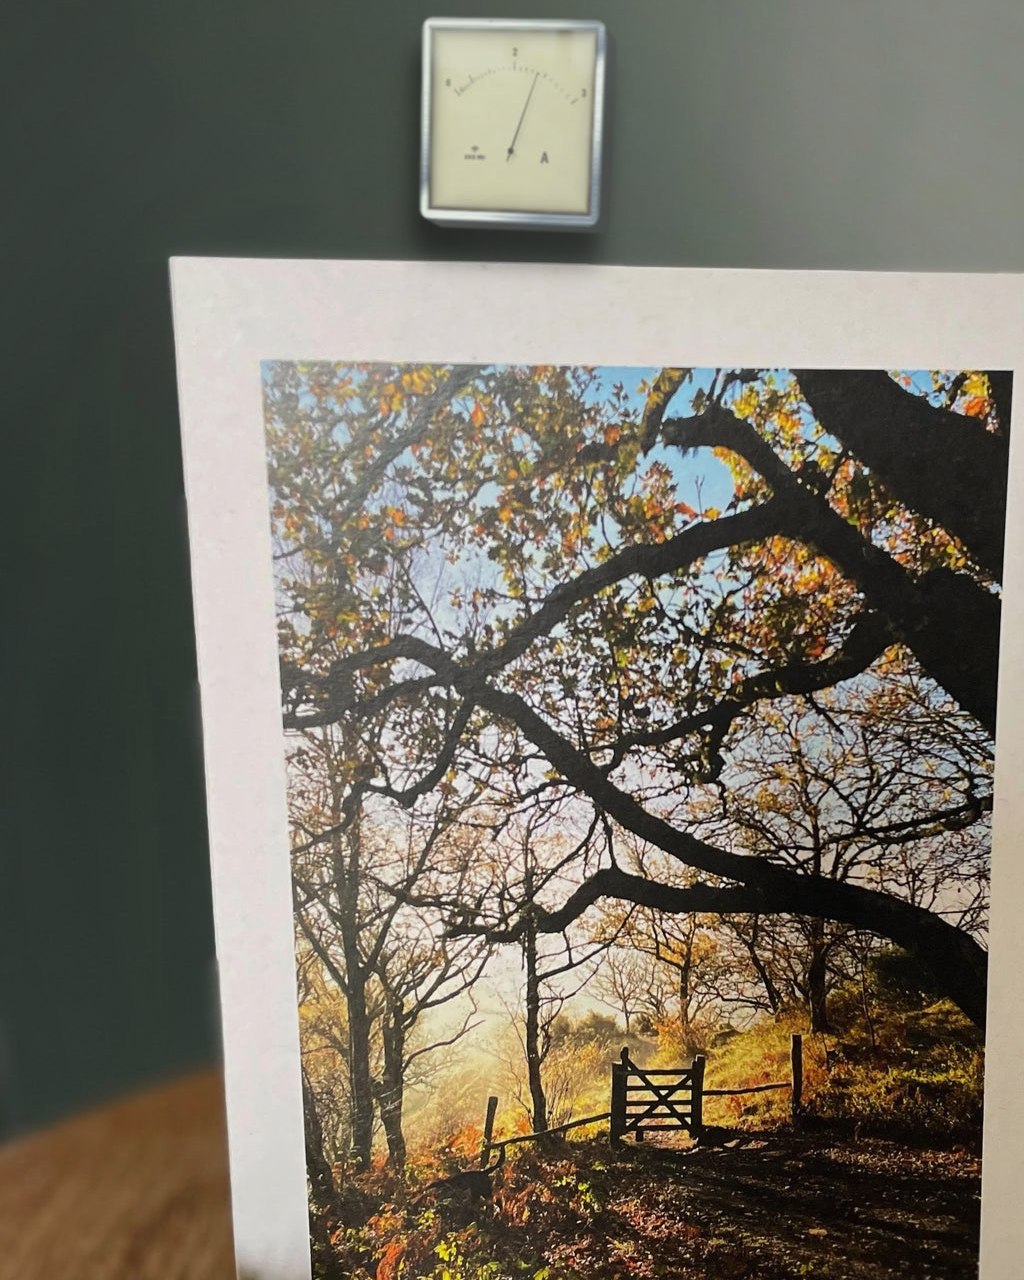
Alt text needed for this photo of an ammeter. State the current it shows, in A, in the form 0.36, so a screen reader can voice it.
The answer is 2.4
